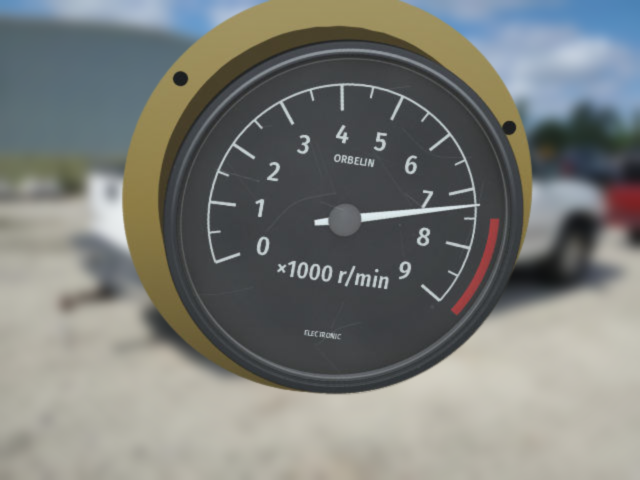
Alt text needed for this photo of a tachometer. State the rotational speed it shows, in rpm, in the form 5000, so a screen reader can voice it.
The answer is 7250
